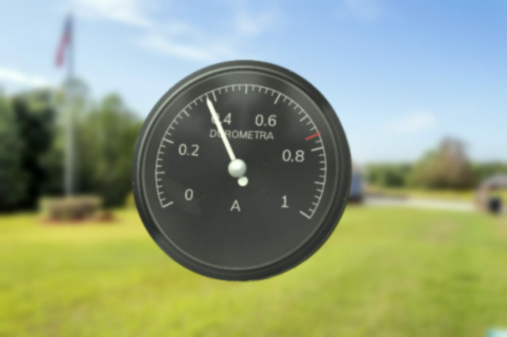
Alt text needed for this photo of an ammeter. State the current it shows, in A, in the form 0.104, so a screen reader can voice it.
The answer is 0.38
